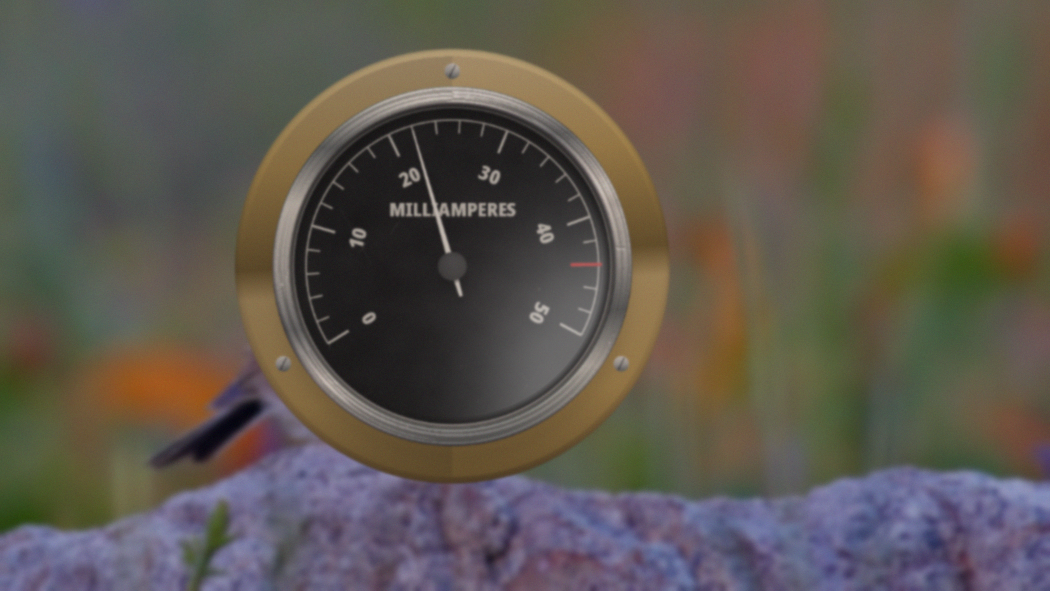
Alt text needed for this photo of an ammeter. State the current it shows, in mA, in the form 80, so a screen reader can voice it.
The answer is 22
